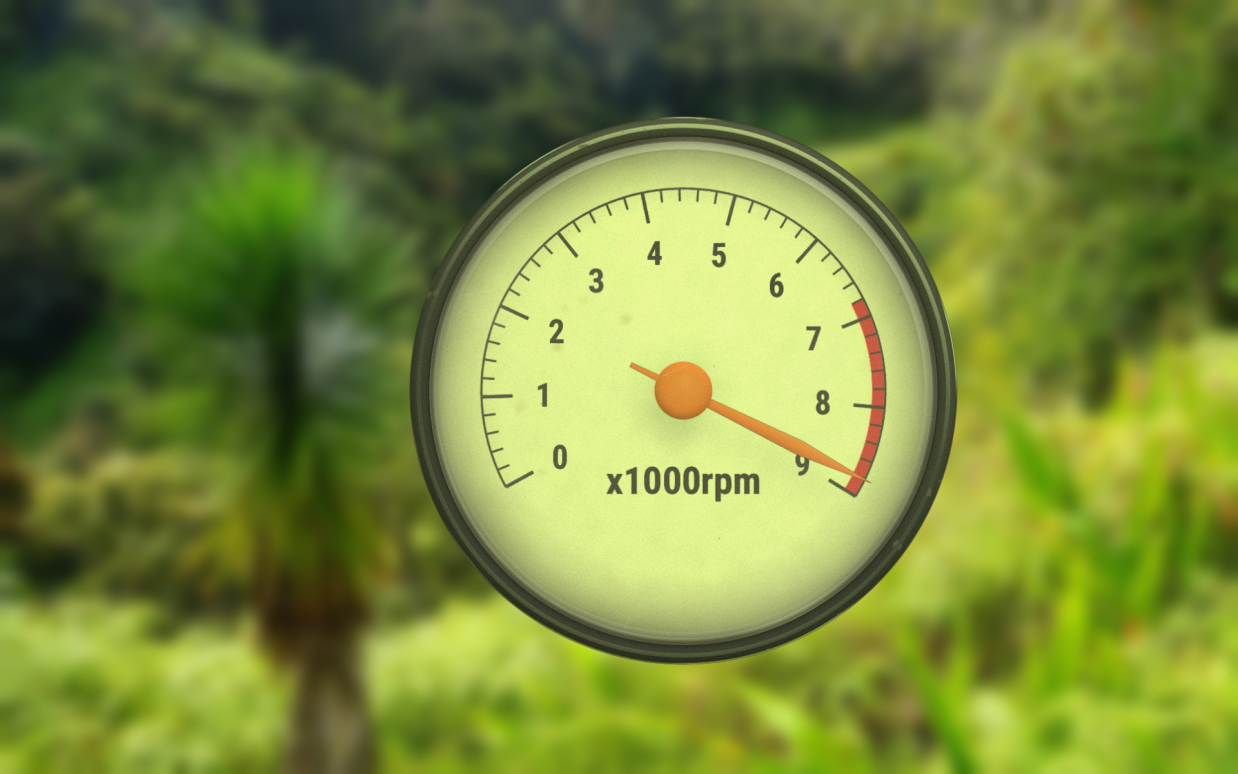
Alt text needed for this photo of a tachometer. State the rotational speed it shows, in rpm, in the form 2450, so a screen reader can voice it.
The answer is 8800
